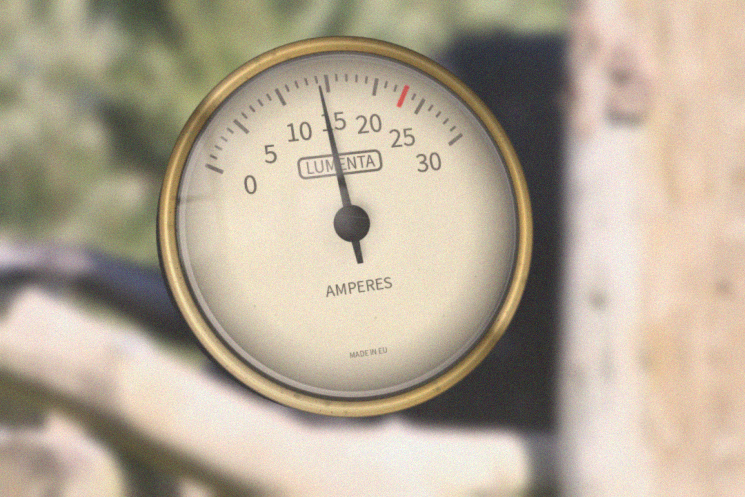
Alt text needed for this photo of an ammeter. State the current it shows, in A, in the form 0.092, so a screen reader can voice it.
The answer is 14
